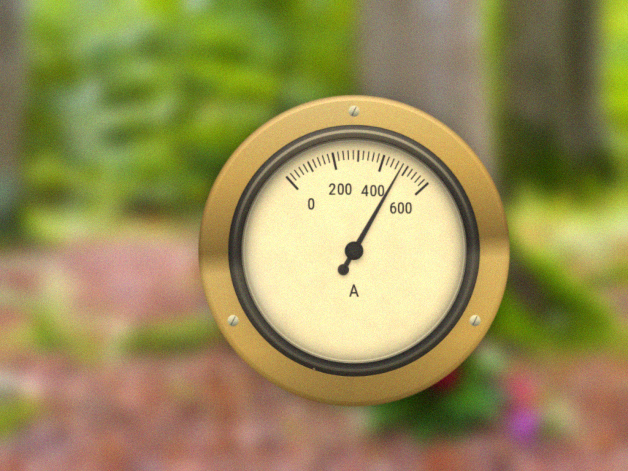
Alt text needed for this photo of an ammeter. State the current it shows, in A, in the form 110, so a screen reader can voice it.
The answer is 480
